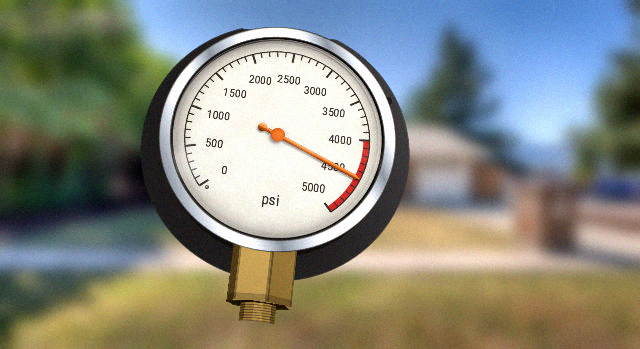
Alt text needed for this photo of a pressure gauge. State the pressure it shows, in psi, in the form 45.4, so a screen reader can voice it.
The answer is 4500
